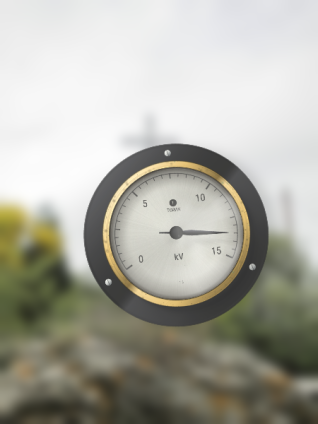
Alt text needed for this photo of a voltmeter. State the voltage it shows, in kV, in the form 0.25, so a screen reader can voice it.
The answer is 13.5
